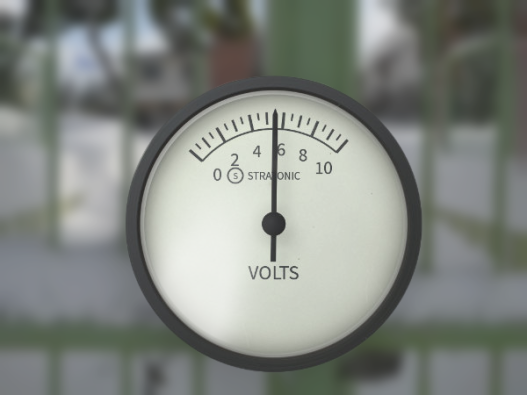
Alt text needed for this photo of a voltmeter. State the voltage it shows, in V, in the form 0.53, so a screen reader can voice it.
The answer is 5.5
